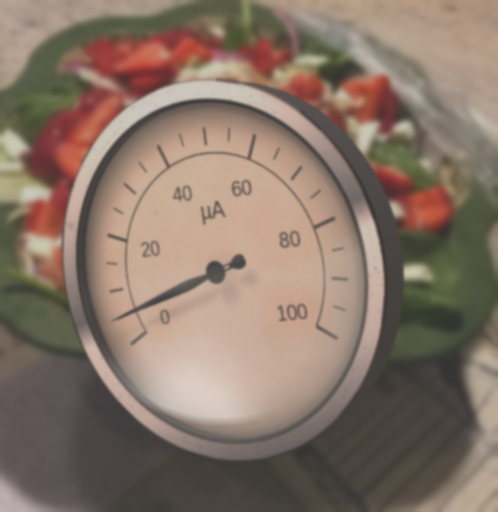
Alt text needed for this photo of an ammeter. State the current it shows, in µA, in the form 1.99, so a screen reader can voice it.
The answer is 5
